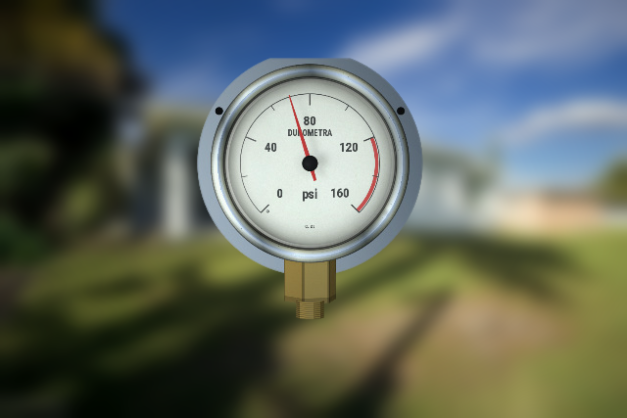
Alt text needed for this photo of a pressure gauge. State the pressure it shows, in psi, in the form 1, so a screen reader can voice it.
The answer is 70
